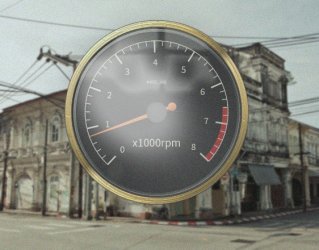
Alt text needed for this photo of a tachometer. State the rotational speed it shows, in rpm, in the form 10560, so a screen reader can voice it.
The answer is 800
